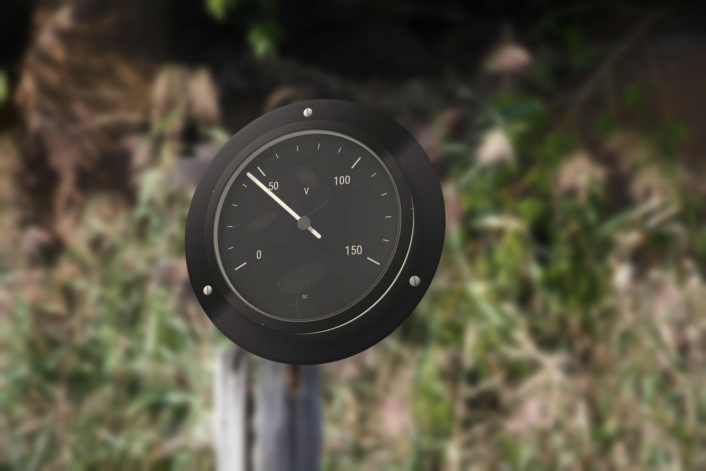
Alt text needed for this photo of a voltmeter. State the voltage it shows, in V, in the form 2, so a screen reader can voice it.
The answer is 45
